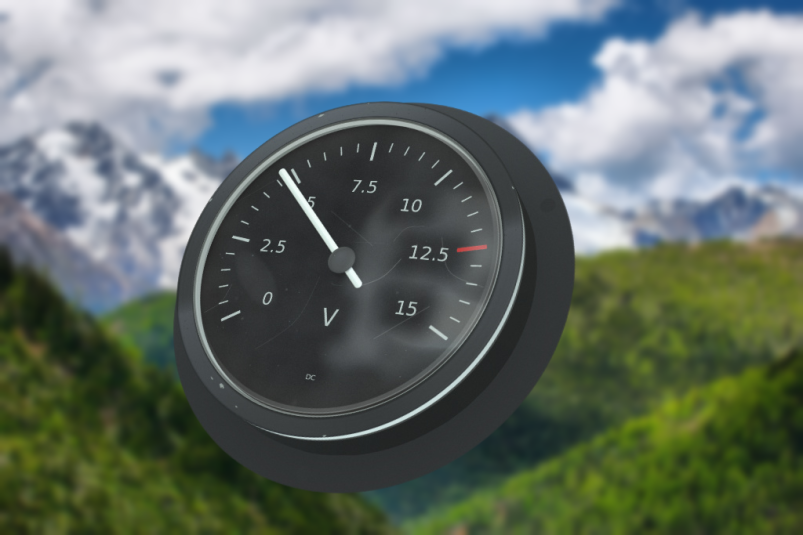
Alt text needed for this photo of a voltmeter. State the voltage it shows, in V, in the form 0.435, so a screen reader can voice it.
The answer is 4.75
